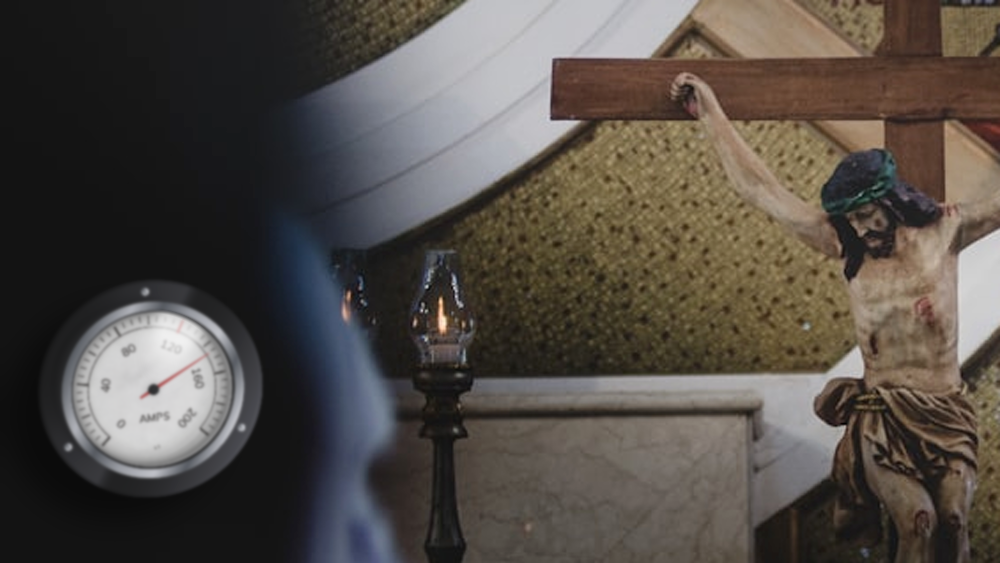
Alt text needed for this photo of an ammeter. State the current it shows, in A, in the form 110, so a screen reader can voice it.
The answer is 145
